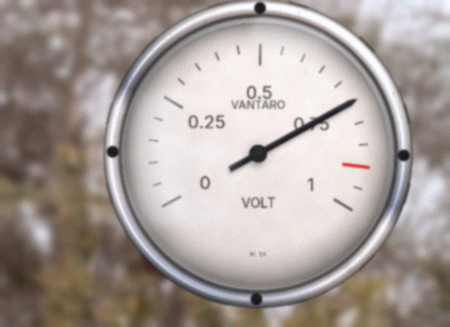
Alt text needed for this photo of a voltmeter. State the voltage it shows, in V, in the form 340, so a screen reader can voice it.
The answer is 0.75
